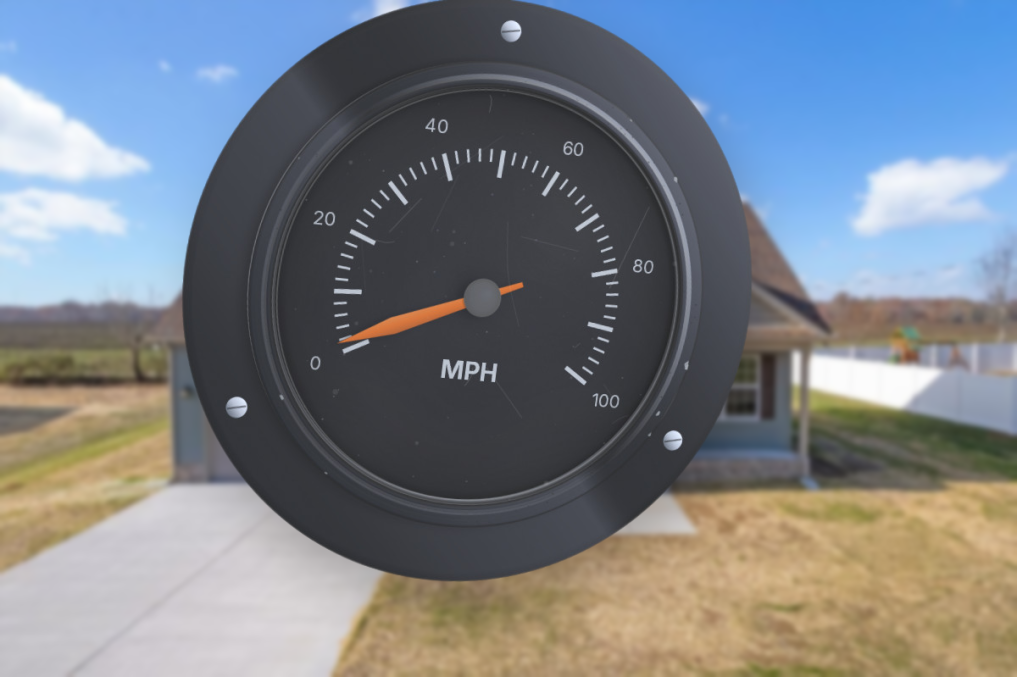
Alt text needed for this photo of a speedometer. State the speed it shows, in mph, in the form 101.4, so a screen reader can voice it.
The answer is 2
